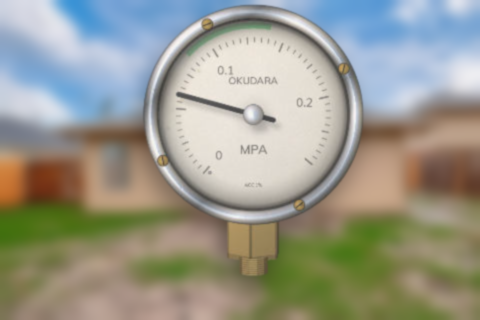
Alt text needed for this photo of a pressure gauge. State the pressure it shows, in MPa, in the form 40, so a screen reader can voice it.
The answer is 0.06
